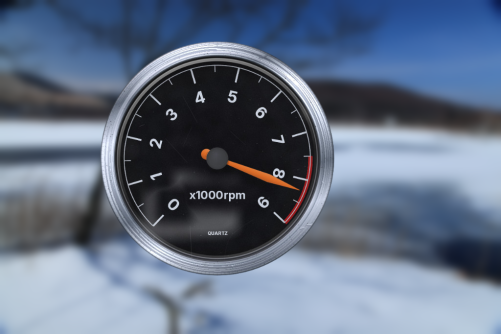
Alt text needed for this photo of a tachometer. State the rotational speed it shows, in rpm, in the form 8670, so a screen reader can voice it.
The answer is 8250
